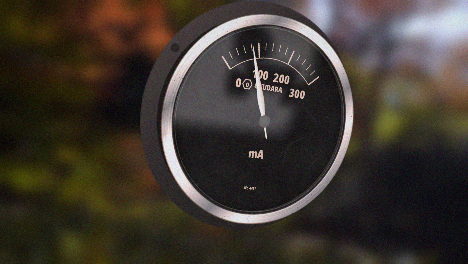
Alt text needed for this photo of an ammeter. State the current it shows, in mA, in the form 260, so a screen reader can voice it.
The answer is 80
